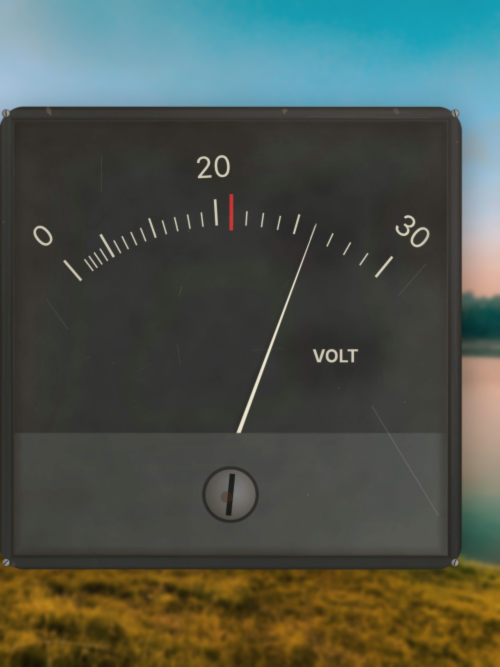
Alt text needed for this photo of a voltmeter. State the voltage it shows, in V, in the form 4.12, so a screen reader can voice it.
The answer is 26
